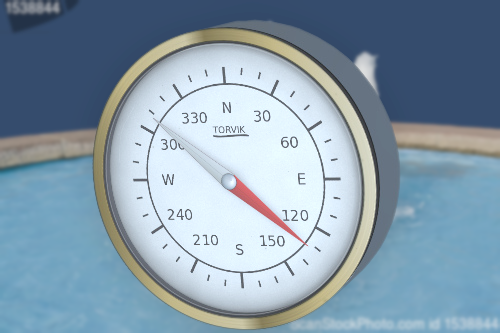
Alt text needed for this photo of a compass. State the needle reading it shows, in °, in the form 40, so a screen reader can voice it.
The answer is 130
